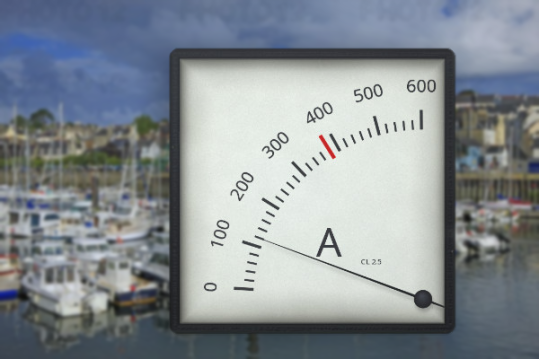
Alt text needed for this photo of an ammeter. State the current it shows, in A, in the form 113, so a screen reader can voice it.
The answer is 120
